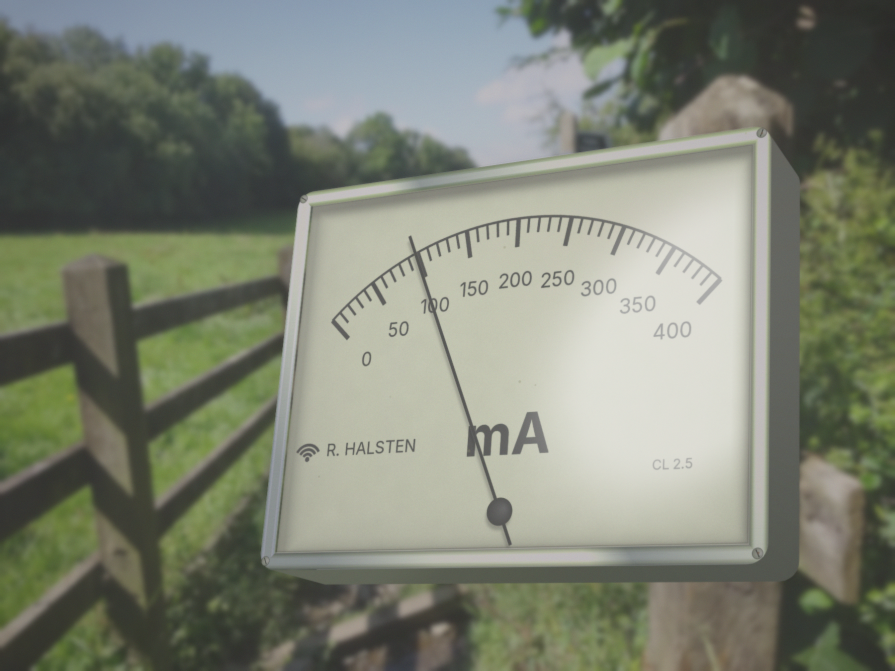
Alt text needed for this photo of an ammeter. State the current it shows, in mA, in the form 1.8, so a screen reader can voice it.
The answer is 100
